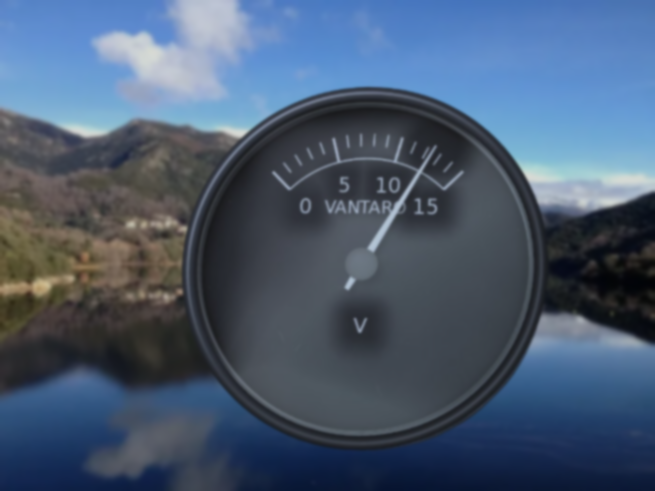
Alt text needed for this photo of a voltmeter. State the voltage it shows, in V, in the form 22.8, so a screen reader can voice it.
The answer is 12.5
